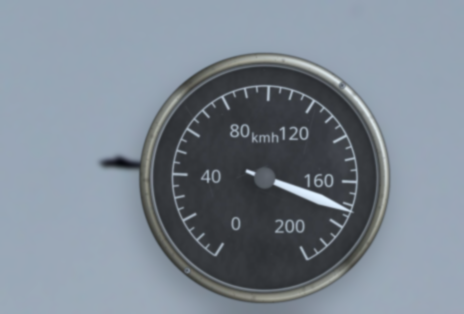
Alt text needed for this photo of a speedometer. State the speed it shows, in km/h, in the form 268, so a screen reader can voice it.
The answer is 172.5
